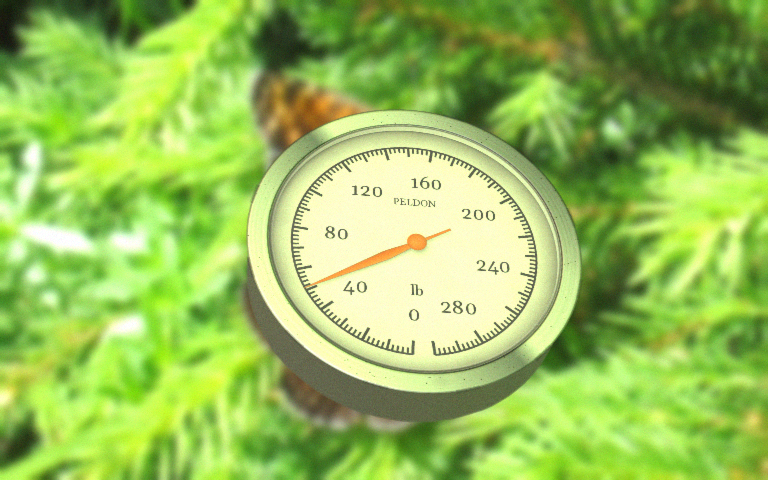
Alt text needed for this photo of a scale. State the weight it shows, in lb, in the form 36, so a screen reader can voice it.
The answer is 50
